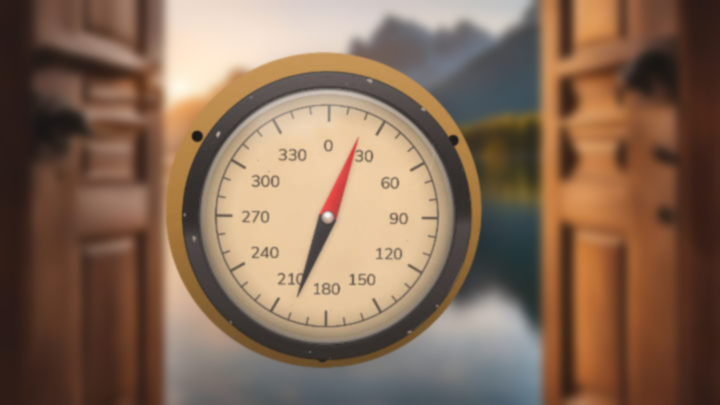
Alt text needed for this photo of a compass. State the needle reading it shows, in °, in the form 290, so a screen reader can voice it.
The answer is 20
